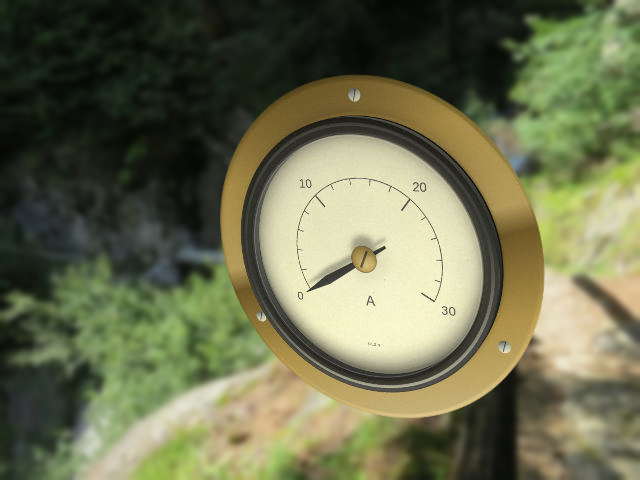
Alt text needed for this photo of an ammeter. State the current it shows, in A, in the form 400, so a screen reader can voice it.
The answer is 0
